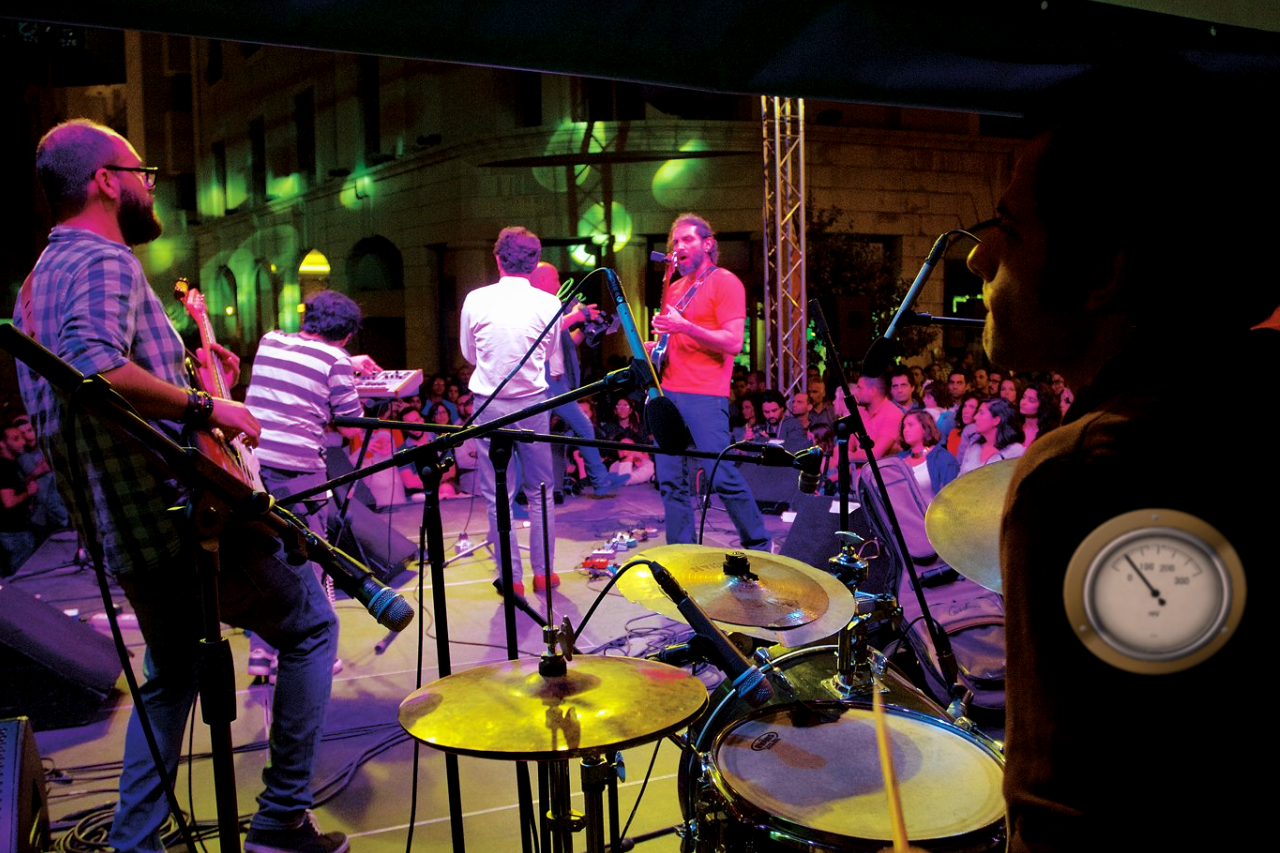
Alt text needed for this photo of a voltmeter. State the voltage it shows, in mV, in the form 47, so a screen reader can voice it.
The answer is 50
